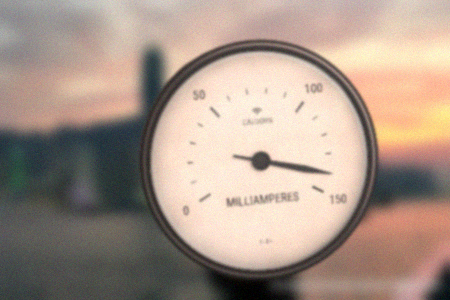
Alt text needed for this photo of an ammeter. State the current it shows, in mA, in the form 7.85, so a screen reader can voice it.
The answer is 140
